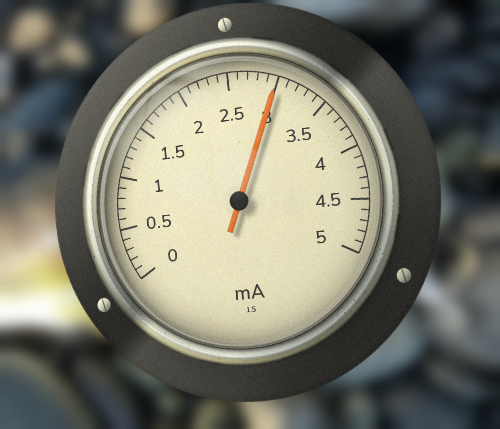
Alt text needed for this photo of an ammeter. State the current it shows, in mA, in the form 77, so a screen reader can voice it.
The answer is 3
